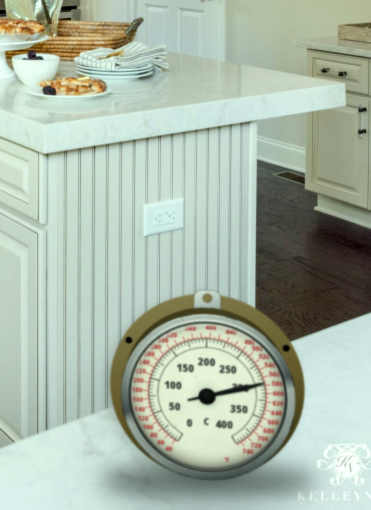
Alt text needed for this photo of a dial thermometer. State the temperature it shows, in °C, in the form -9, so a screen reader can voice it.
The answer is 300
